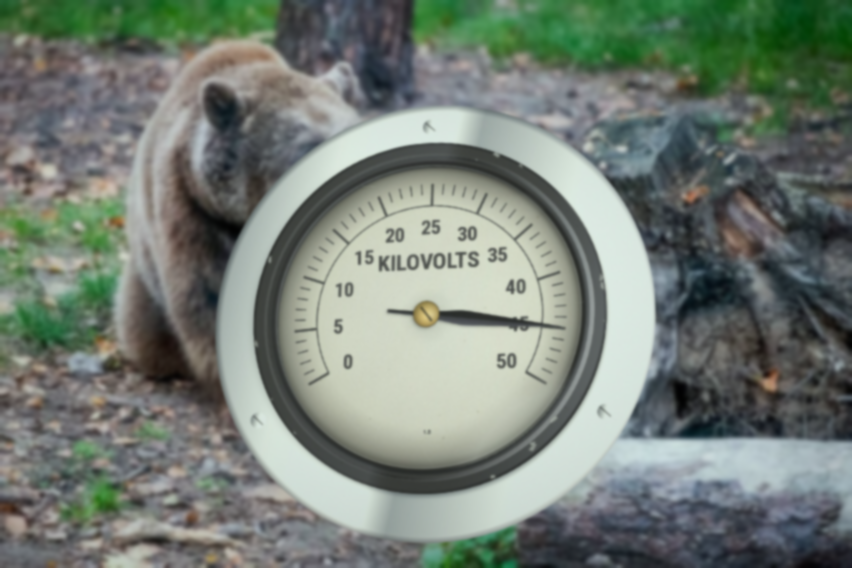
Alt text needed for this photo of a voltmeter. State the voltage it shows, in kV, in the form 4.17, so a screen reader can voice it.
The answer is 45
